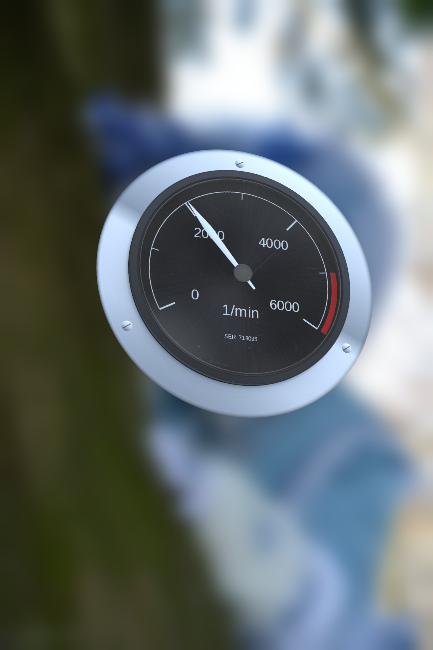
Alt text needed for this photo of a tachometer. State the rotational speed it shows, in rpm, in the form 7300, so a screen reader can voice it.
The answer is 2000
